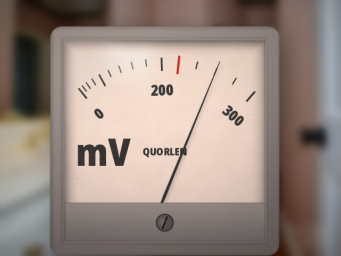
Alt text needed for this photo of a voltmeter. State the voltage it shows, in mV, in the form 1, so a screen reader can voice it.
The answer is 260
